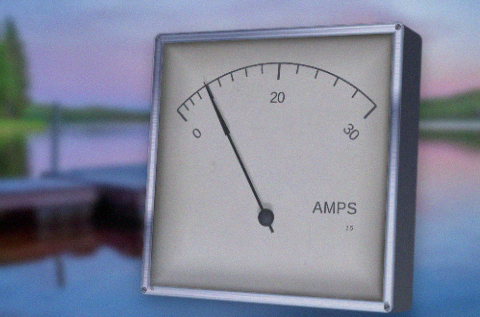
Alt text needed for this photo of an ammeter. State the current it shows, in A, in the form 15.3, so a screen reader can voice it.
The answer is 10
